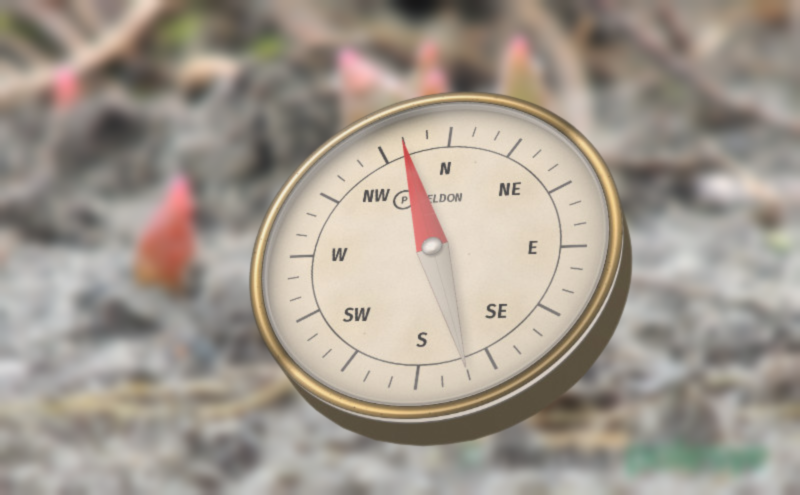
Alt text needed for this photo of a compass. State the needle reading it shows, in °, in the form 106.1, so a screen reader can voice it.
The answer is 340
